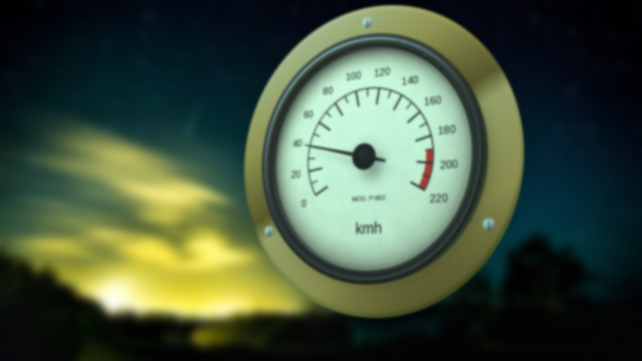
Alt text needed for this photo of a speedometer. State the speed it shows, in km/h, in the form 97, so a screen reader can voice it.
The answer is 40
